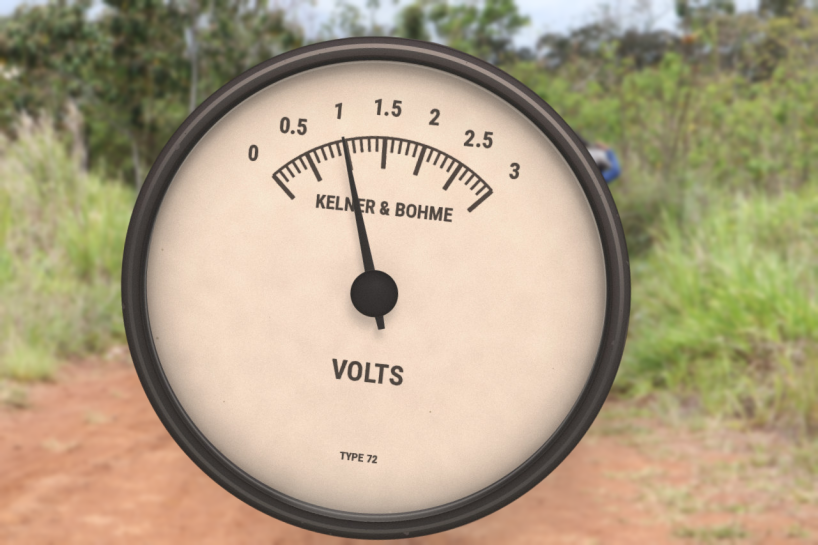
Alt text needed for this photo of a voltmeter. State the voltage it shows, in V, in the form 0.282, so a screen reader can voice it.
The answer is 1
